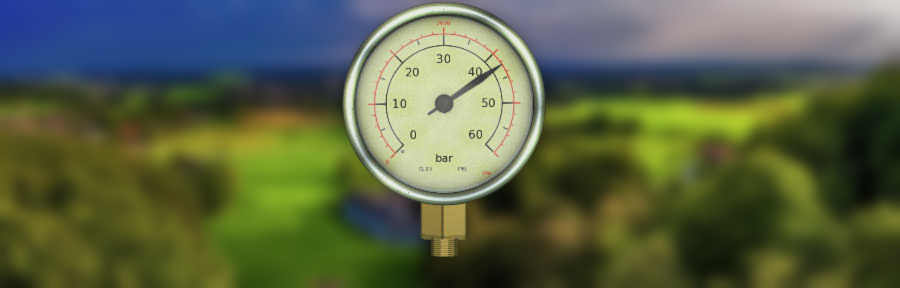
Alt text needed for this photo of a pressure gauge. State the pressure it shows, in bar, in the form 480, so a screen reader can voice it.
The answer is 42.5
